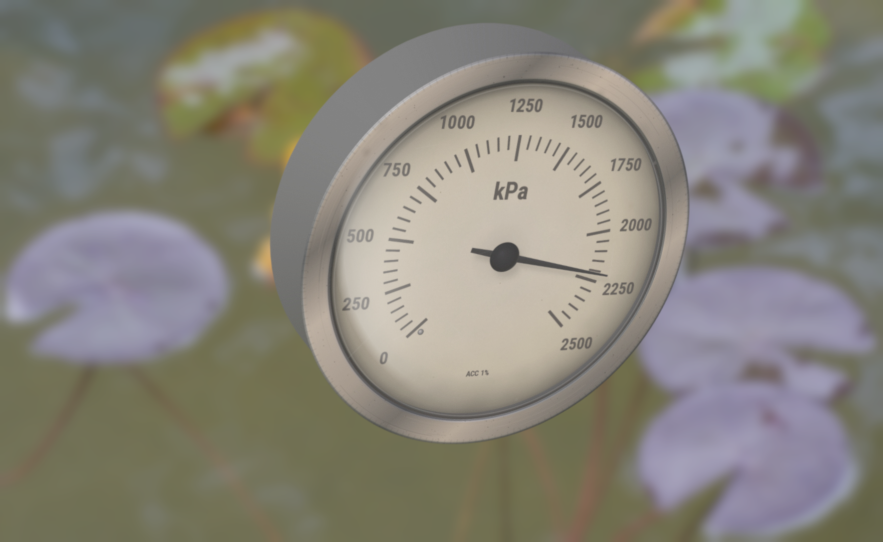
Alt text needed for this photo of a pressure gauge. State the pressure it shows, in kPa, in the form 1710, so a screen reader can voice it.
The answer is 2200
